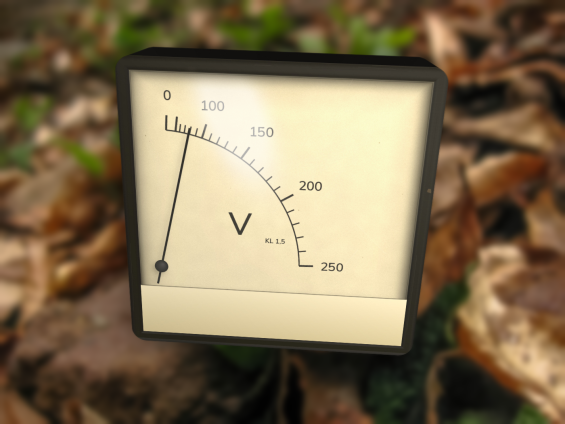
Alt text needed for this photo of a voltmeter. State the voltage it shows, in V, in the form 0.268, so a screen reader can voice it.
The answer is 80
